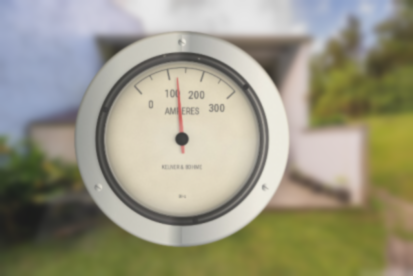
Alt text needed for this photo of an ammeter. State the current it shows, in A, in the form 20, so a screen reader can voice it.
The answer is 125
